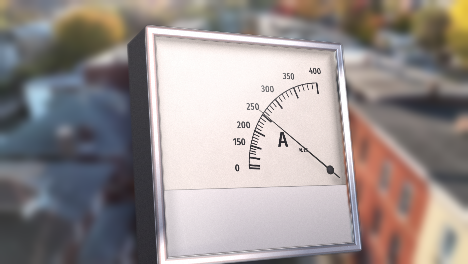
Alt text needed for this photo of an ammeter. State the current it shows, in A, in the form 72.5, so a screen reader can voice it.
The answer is 250
